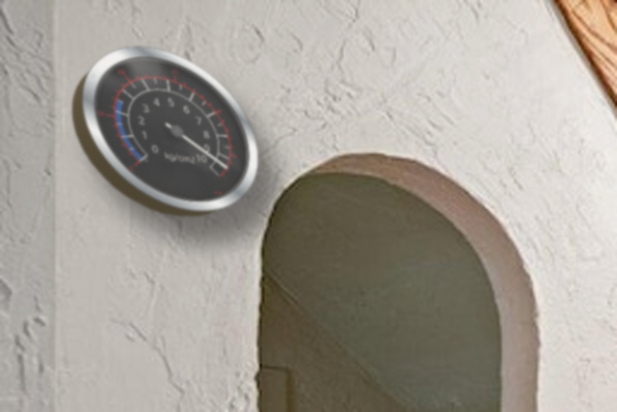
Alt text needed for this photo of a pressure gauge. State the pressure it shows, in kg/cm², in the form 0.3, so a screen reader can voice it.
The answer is 9.5
